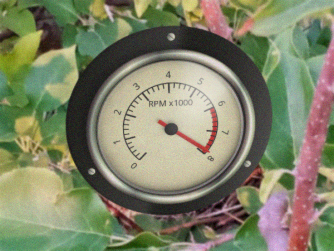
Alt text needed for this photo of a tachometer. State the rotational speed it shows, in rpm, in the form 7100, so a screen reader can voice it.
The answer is 7800
